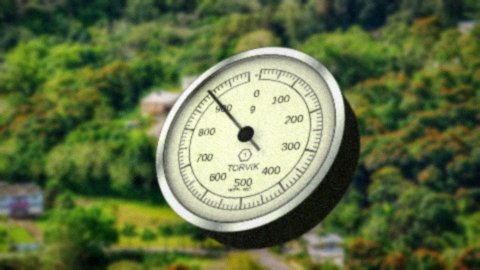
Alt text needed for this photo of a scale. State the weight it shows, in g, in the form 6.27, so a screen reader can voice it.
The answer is 900
